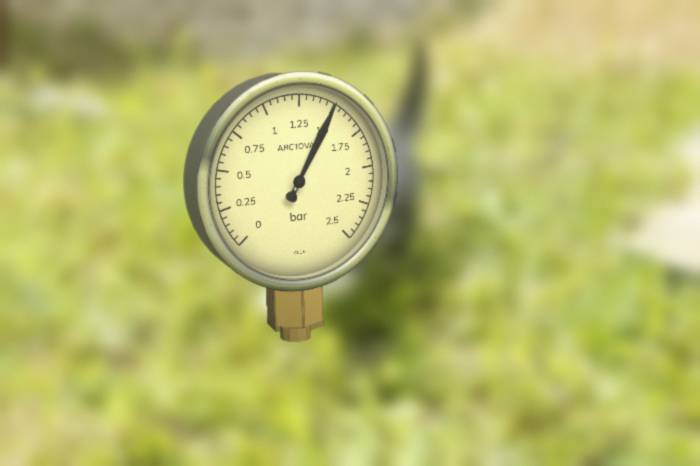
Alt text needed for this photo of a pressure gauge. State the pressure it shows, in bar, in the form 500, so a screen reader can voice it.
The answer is 1.5
